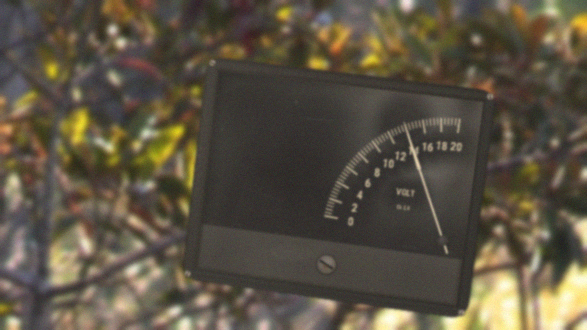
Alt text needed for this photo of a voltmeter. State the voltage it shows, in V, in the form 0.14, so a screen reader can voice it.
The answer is 14
